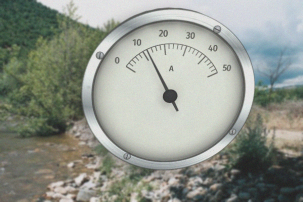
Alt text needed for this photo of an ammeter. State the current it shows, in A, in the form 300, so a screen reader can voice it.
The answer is 12
